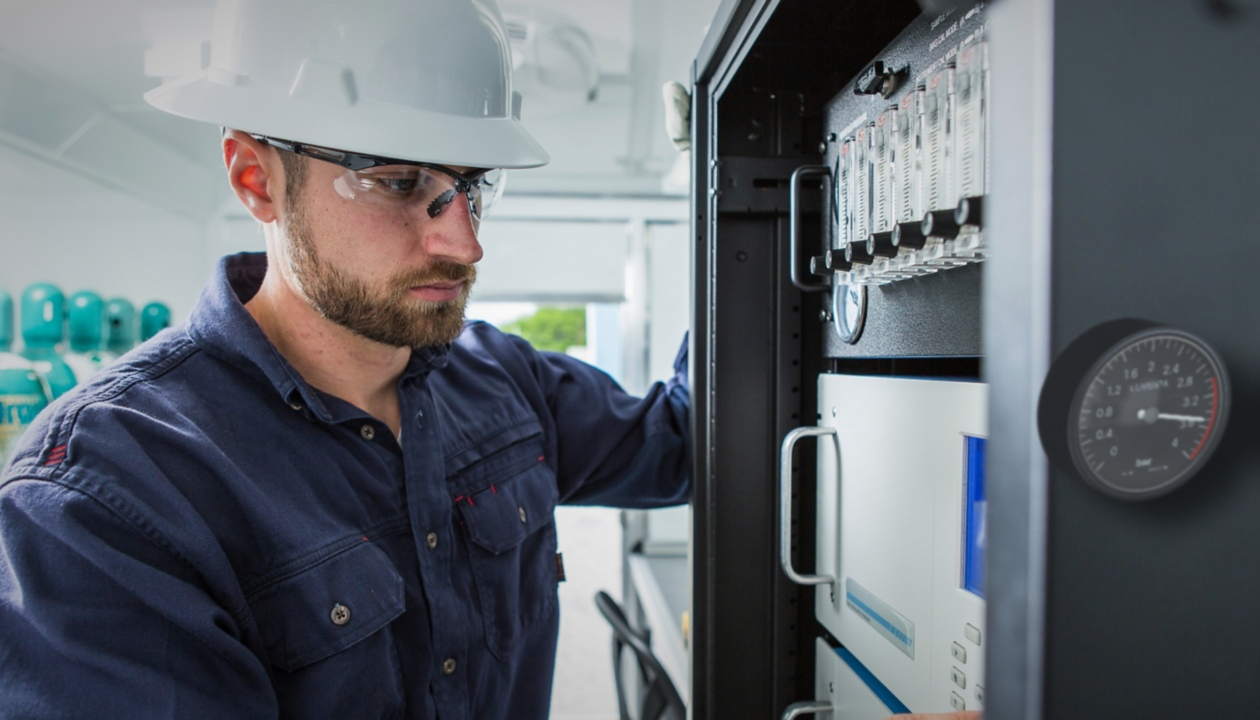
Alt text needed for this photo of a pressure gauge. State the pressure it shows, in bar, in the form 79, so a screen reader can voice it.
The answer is 3.5
